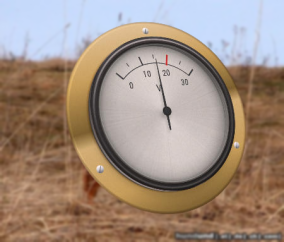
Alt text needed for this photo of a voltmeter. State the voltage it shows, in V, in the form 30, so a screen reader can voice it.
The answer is 15
